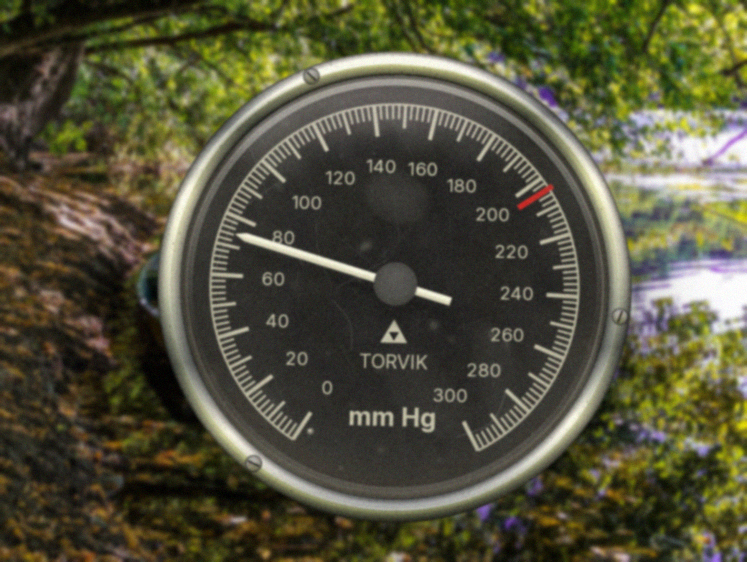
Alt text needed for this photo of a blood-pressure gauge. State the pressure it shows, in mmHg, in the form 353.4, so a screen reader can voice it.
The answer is 74
